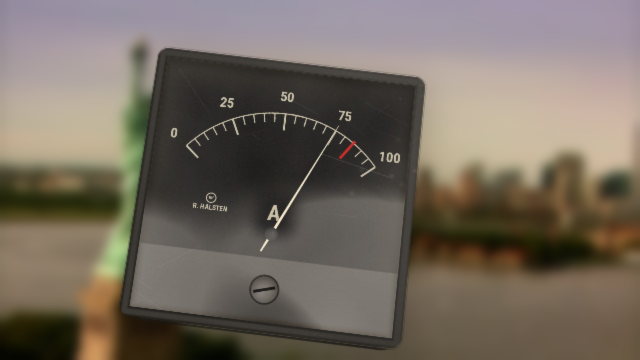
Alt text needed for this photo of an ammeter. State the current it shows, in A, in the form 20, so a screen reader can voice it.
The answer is 75
